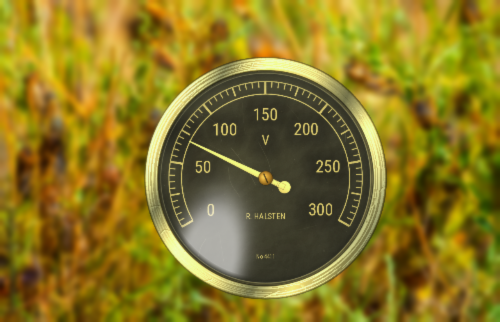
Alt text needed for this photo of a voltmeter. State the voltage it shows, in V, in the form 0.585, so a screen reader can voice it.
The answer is 70
